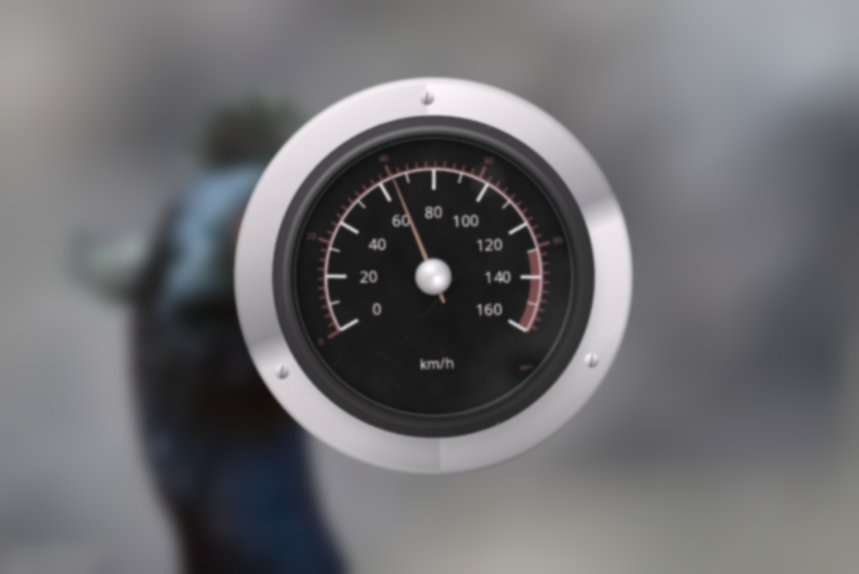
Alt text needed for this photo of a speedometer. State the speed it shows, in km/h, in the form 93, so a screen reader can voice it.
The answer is 65
